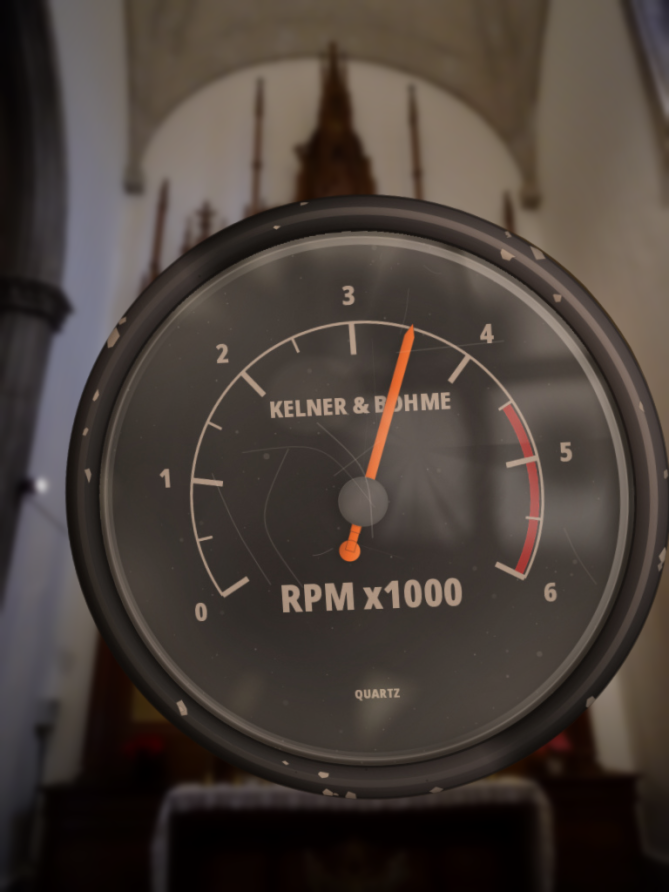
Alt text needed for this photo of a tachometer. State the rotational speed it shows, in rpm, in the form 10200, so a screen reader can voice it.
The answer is 3500
